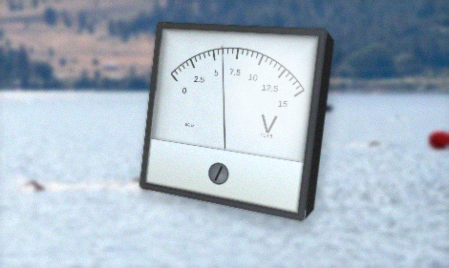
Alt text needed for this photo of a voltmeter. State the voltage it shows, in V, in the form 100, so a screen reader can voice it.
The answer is 6
